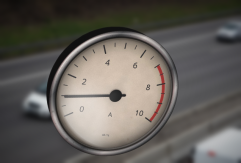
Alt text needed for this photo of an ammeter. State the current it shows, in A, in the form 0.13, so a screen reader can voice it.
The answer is 1
